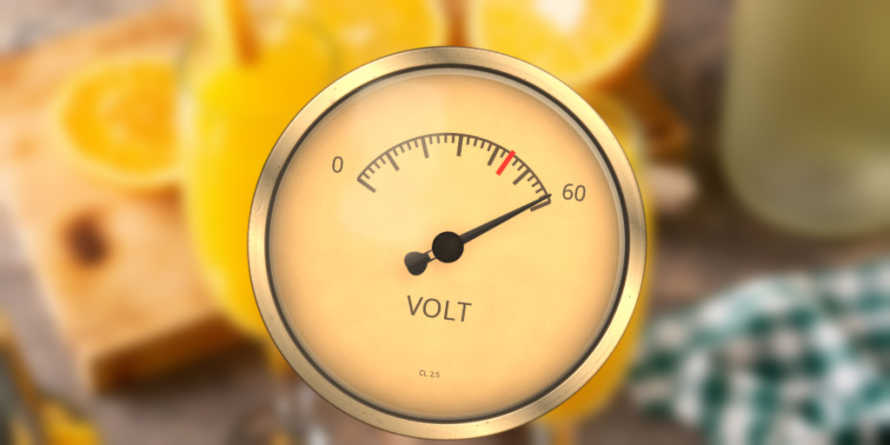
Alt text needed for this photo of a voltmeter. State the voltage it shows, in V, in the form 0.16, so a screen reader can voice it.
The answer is 58
